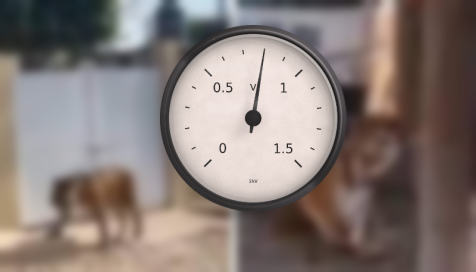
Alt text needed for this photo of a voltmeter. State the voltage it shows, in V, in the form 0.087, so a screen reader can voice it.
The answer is 0.8
